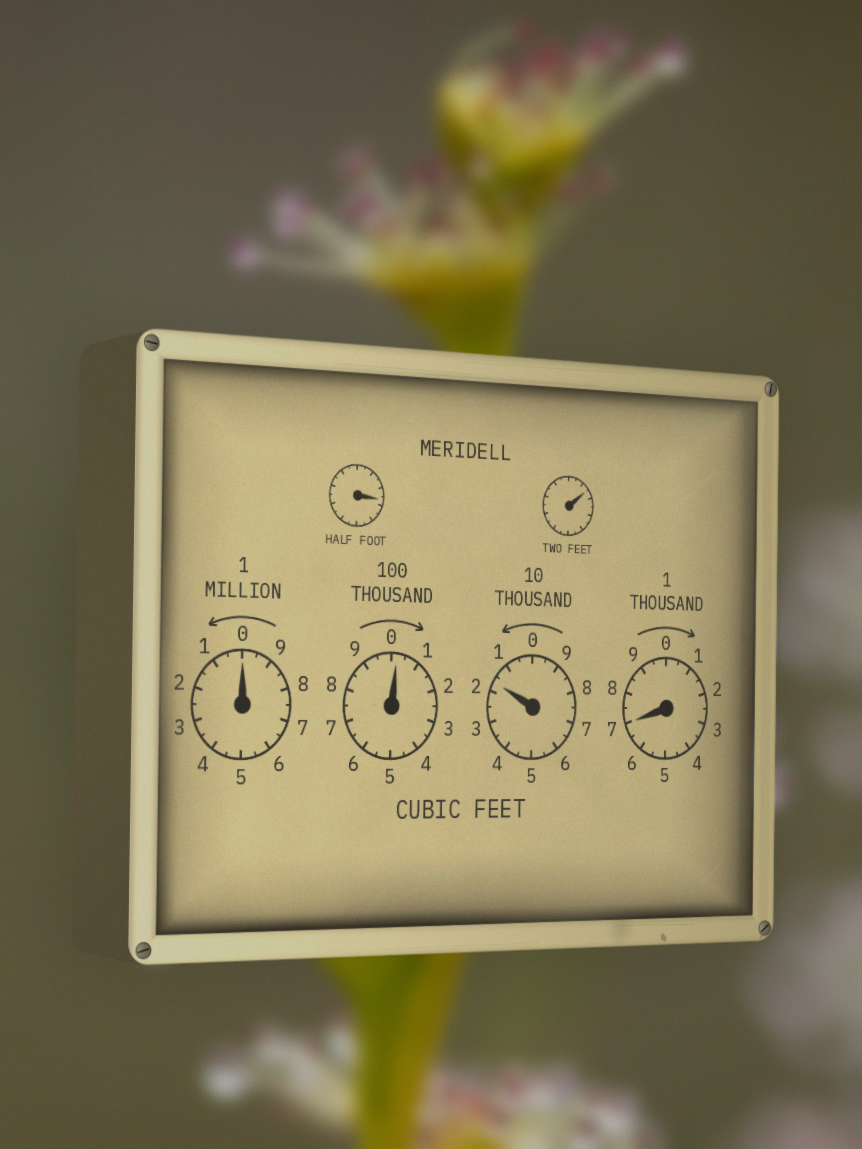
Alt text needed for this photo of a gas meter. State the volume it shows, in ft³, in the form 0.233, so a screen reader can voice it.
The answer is 1700
